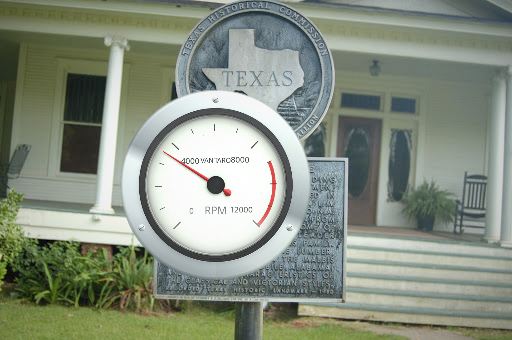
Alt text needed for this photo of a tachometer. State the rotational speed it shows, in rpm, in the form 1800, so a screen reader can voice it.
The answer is 3500
